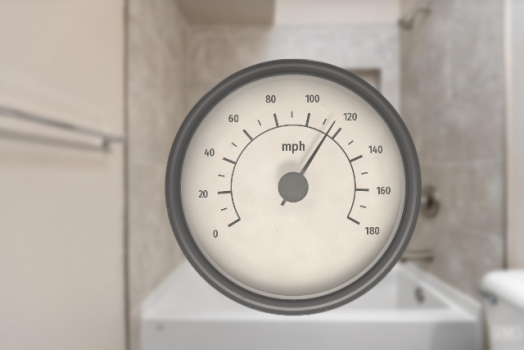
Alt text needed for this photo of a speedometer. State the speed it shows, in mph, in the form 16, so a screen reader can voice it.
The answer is 115
